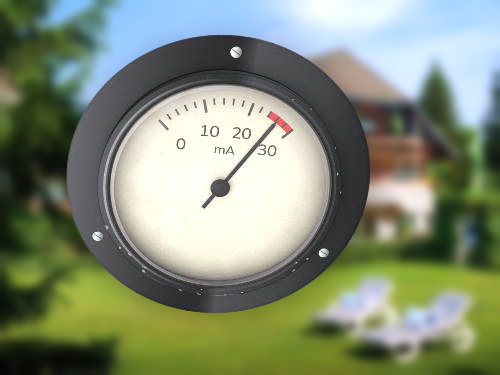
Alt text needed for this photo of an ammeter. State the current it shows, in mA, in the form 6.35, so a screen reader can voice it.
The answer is 26
